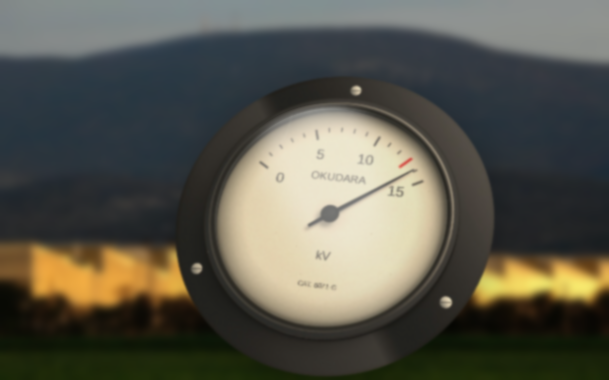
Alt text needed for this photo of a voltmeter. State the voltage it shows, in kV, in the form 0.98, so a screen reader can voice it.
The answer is 14
